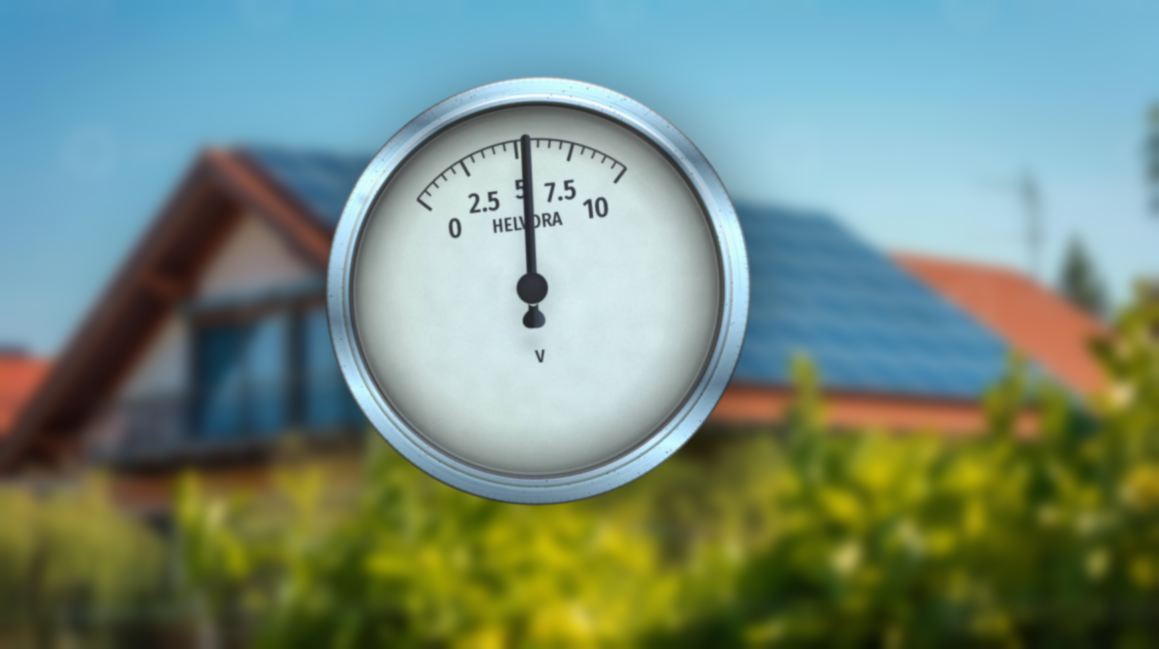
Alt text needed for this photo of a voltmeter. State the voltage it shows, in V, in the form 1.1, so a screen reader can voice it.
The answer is 5.5
